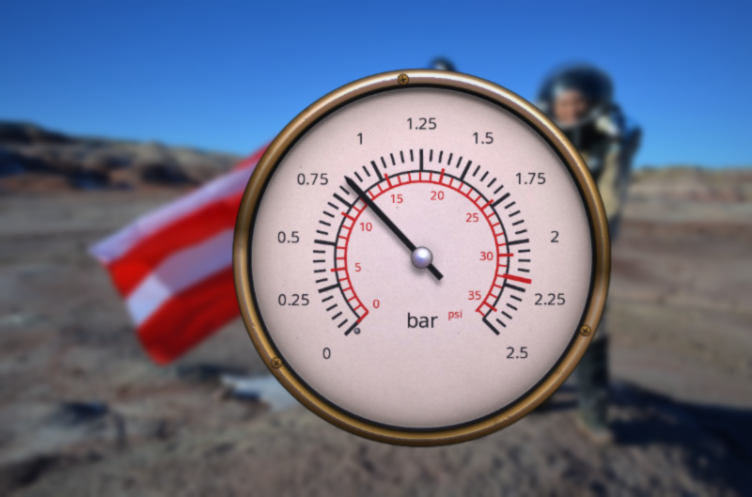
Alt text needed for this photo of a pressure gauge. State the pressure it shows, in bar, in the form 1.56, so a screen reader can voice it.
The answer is 0.85
